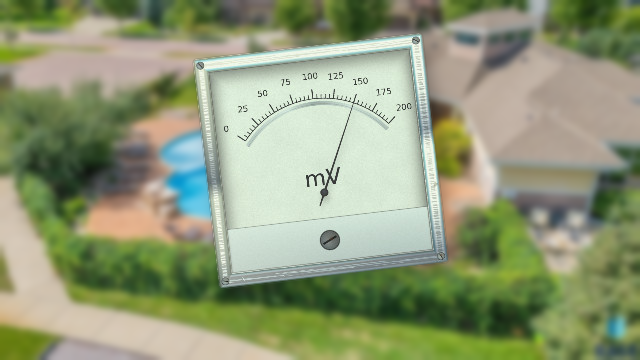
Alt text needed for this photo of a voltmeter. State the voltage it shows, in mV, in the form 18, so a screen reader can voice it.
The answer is 150
